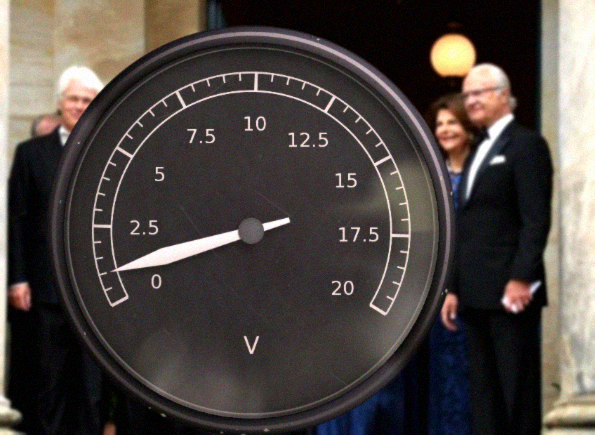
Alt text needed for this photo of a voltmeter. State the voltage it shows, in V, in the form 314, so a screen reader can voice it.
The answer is 1
